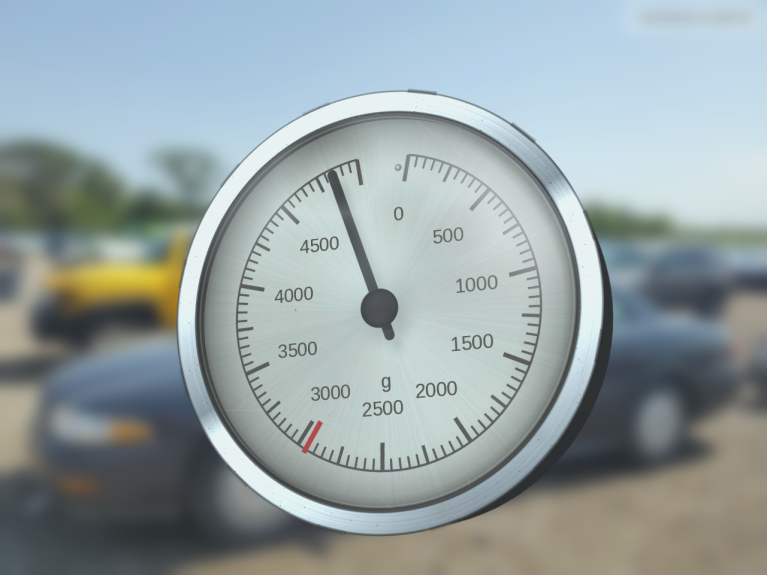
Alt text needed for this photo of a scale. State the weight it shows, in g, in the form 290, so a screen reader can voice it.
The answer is 4850
